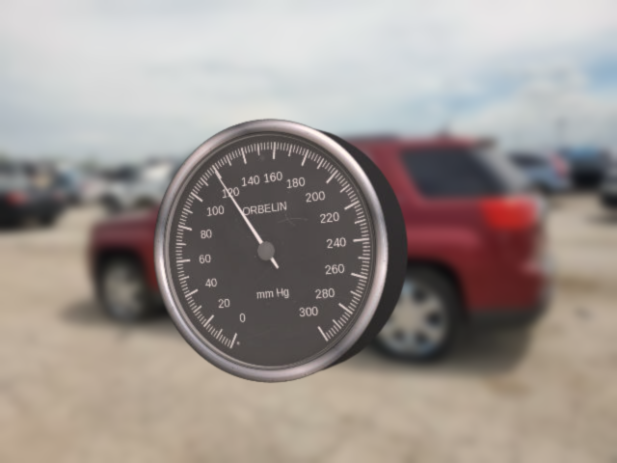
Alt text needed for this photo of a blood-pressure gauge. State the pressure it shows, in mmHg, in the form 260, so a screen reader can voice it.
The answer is 120
